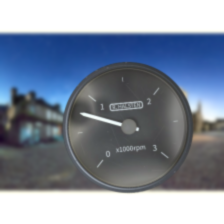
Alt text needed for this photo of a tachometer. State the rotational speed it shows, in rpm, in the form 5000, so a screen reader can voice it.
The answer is 750
